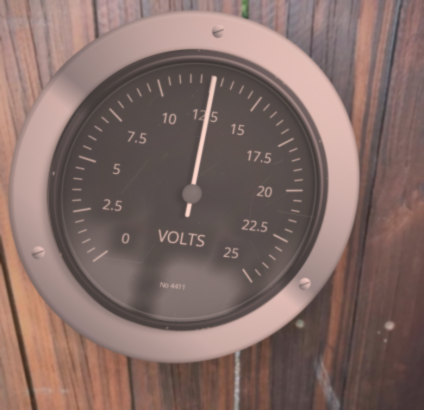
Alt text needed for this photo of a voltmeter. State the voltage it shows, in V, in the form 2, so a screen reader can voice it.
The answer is 12.5
